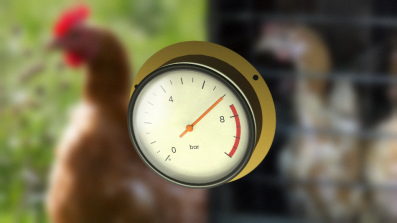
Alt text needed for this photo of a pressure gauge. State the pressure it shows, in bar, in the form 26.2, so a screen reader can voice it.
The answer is 7
